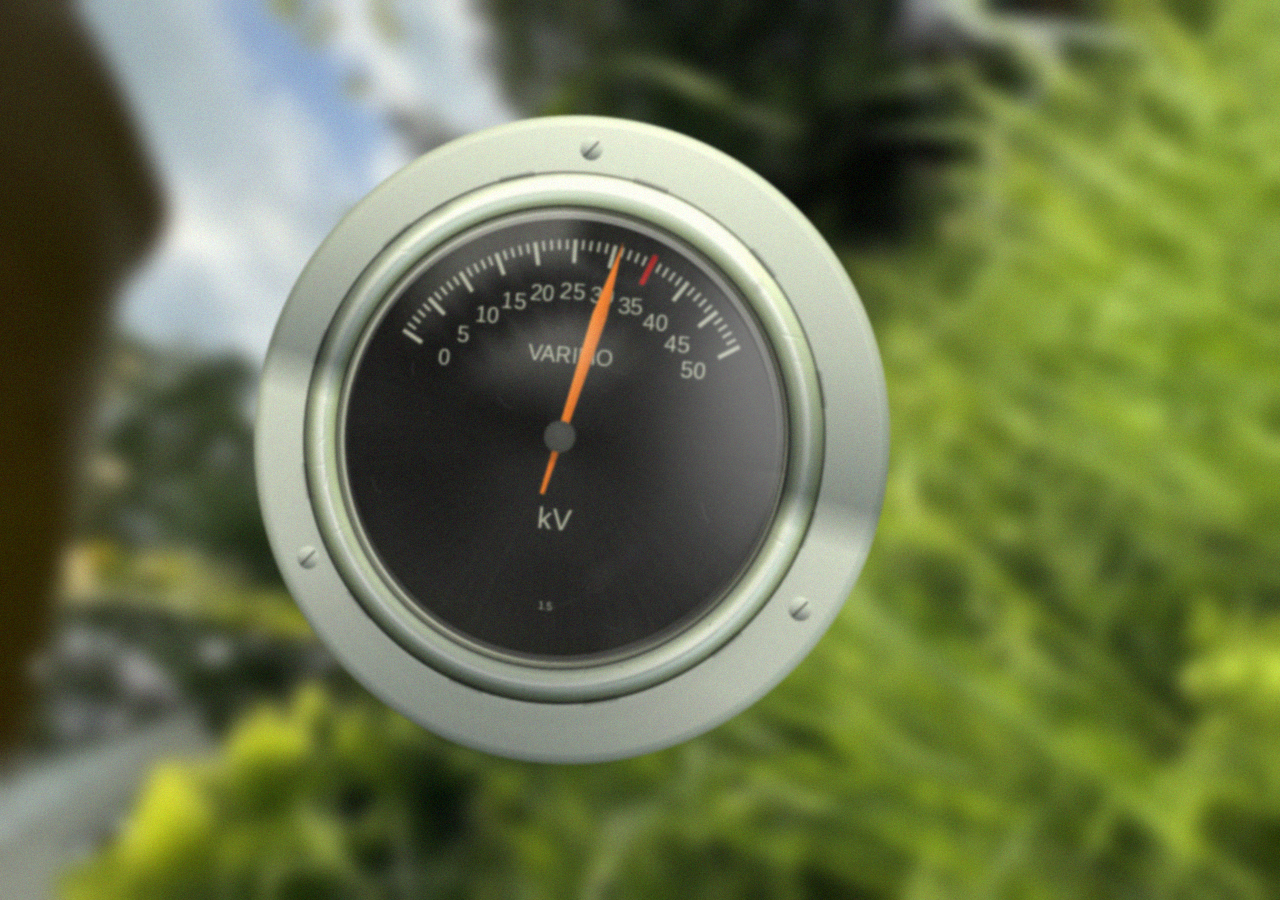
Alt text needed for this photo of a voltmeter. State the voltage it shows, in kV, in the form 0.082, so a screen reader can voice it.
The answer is 31
